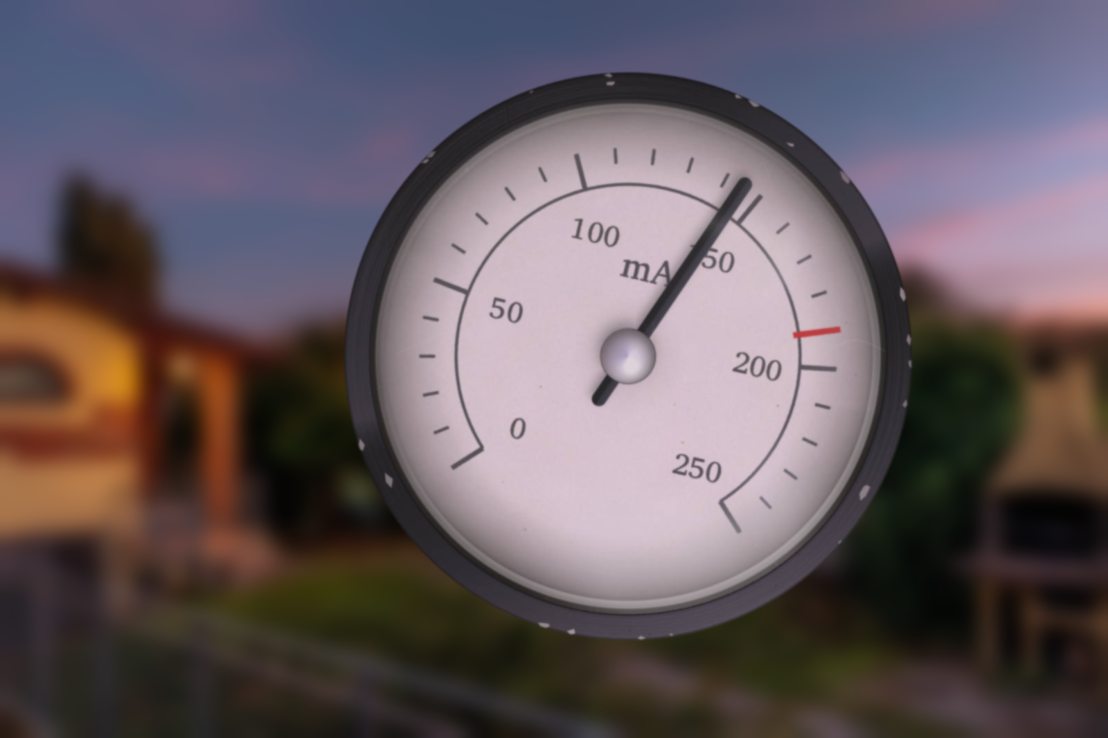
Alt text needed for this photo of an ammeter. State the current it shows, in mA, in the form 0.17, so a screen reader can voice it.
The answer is 145
